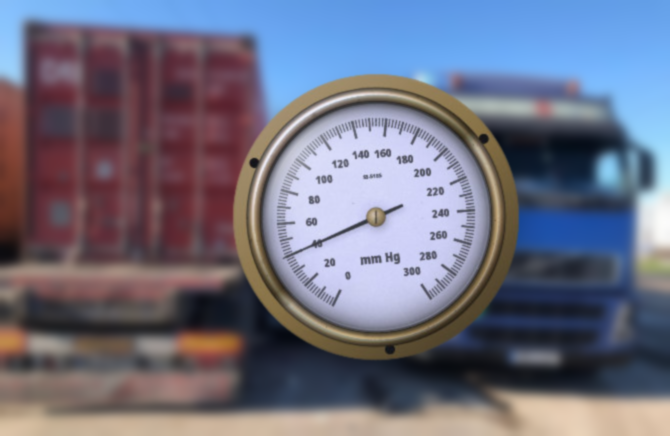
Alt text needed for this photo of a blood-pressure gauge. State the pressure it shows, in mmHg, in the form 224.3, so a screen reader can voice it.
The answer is 40
